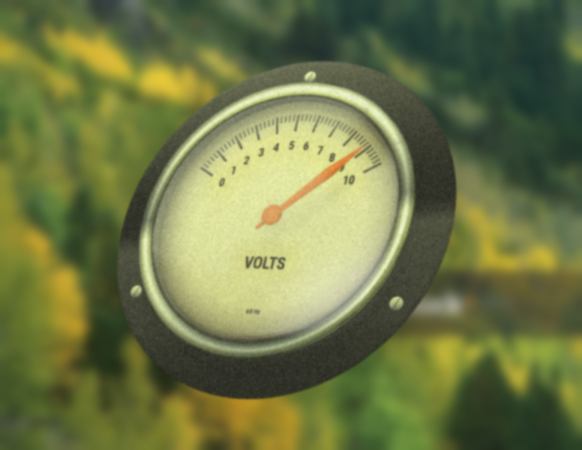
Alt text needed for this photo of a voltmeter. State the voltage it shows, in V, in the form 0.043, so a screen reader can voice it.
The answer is 9
